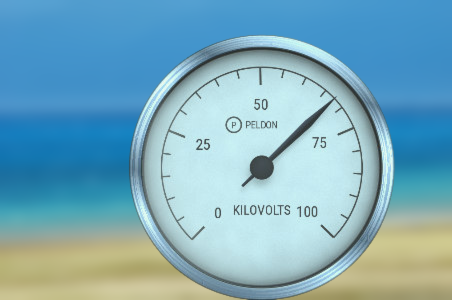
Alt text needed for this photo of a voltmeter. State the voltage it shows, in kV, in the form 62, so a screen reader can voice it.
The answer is 67.5
